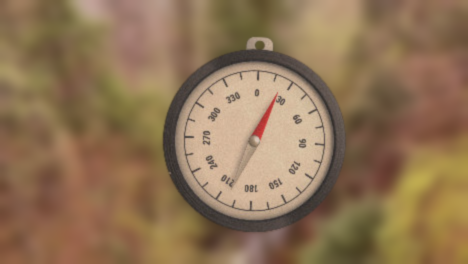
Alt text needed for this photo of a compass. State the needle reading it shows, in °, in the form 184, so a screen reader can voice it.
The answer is 22.5
